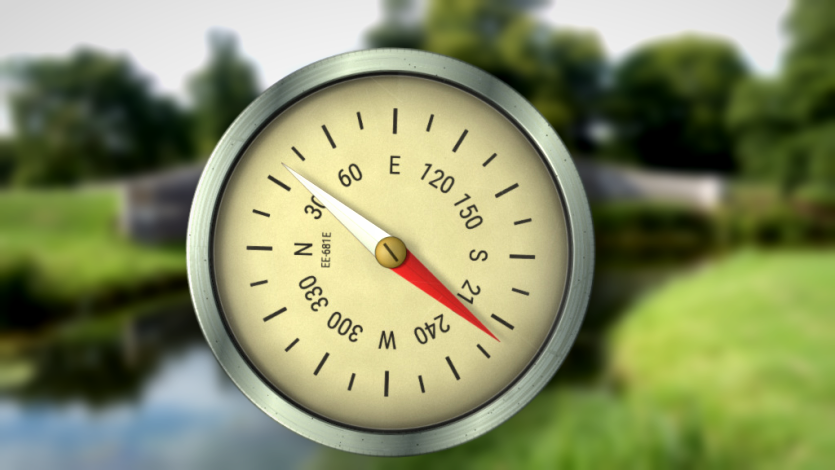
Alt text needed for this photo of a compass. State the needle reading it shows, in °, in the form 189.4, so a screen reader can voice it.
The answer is 217.5
